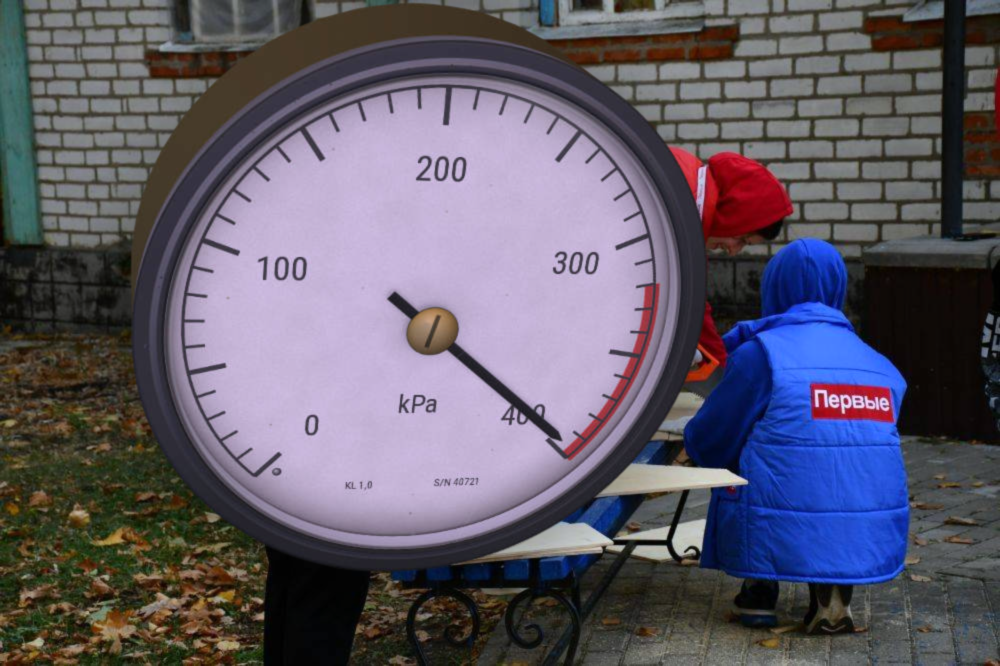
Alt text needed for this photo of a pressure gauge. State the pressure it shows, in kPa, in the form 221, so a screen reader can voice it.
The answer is 395
